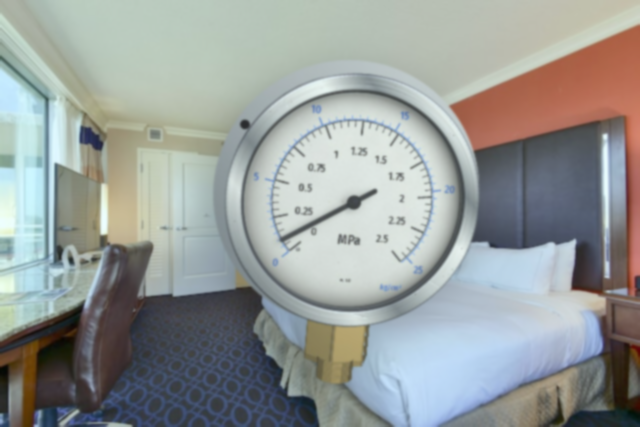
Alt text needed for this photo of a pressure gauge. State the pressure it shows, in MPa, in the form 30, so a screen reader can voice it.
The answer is 0.1
